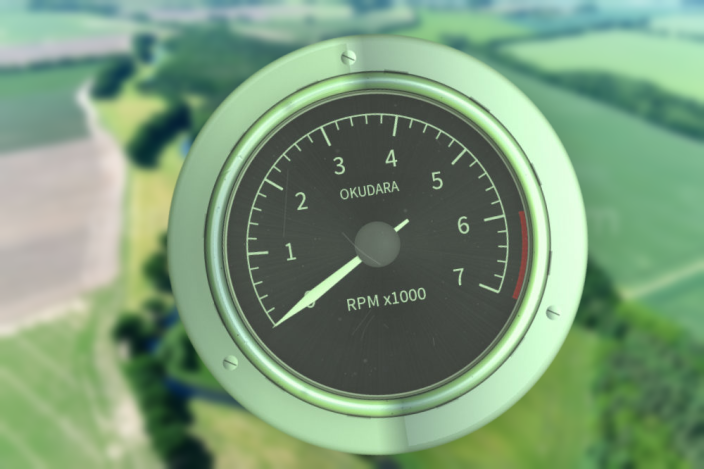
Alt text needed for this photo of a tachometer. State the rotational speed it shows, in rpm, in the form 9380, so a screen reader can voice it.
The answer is 0
